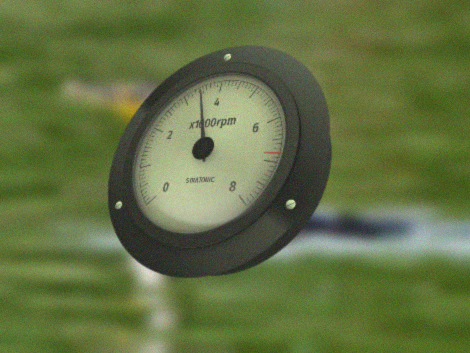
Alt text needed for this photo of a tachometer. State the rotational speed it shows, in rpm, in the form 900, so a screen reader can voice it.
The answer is 3500
